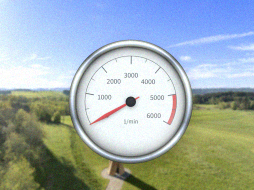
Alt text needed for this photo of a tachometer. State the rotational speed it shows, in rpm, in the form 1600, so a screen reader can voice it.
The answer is 0
